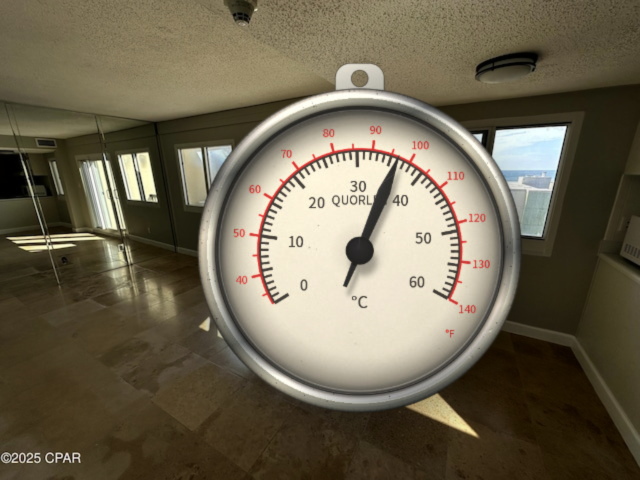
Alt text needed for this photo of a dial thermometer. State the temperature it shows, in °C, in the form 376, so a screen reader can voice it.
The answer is 36
